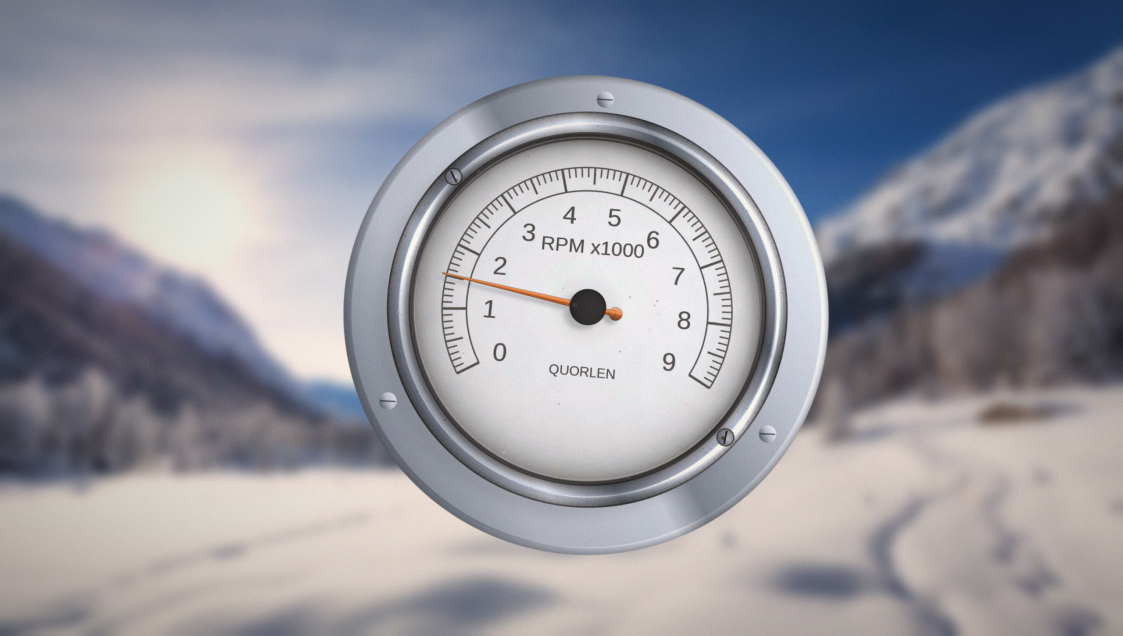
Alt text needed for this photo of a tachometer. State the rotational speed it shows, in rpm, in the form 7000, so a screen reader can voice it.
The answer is 1500
